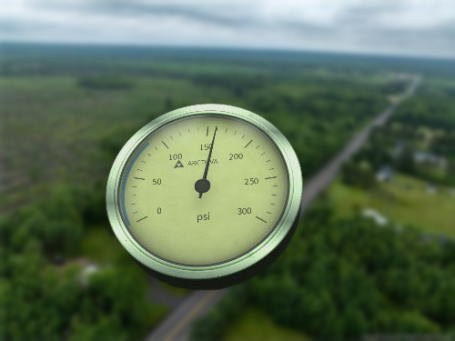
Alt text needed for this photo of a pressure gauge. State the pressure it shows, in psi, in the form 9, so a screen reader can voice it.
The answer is 160
